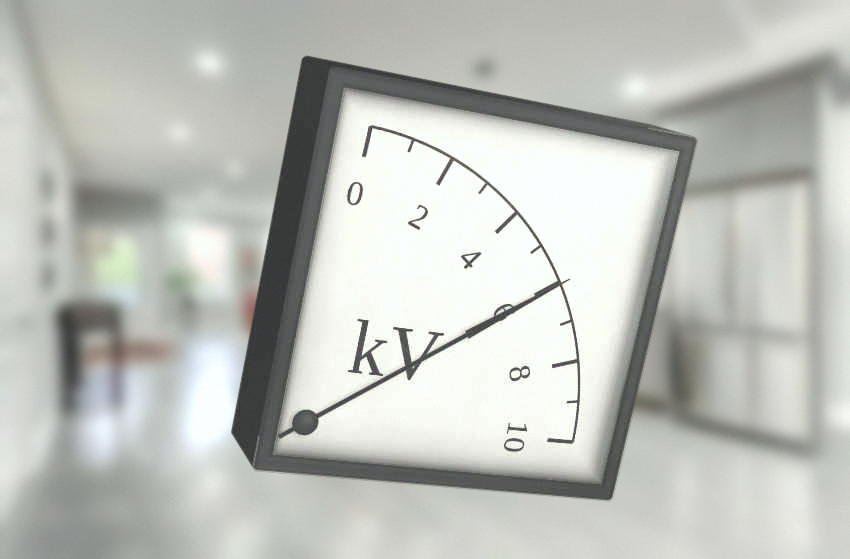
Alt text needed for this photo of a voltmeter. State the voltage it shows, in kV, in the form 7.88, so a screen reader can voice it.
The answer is 6
